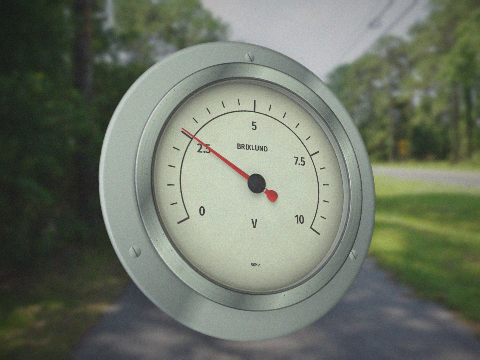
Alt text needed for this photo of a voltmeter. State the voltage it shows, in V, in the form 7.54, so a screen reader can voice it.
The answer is 2.5
